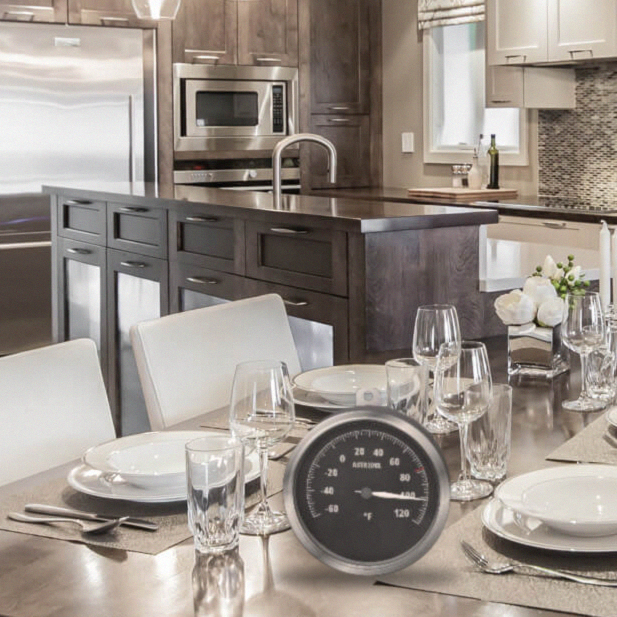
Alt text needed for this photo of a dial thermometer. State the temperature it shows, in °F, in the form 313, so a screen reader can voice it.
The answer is 100
